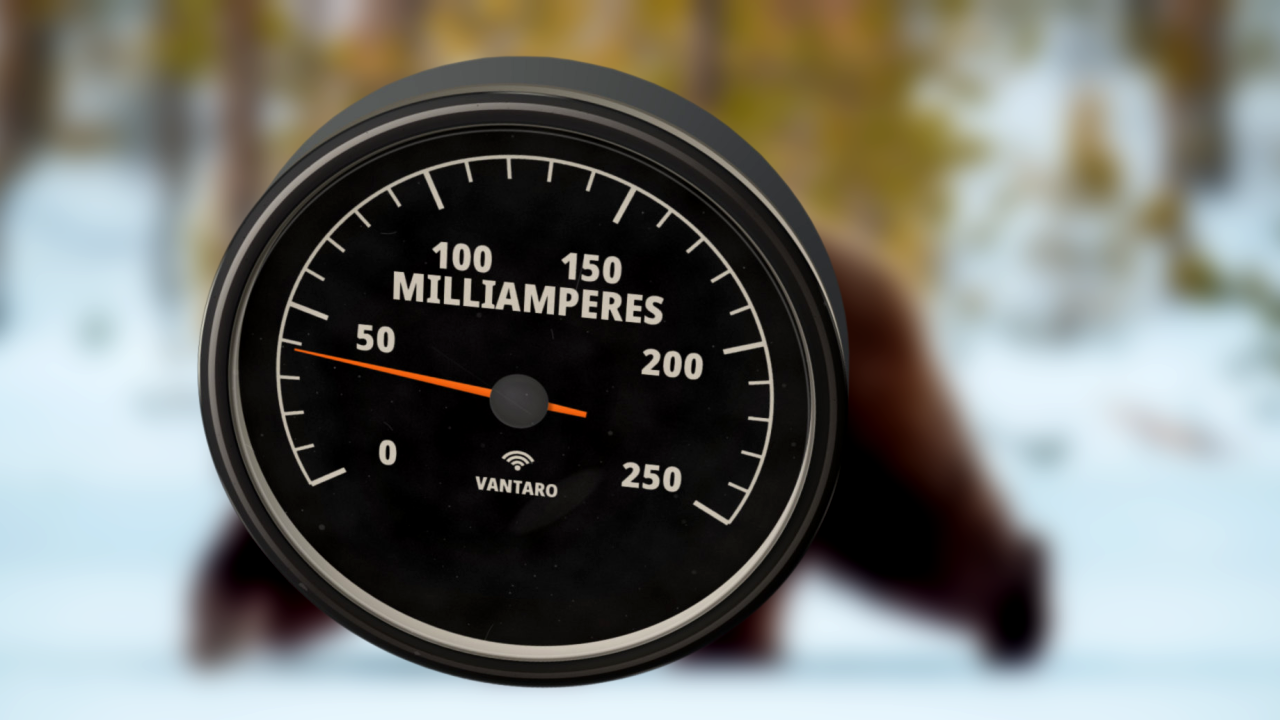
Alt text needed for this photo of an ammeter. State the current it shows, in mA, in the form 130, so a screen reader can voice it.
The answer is 40
